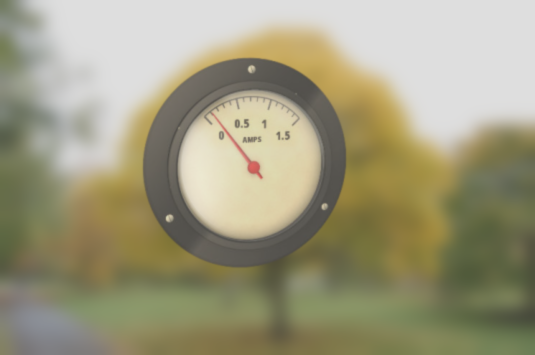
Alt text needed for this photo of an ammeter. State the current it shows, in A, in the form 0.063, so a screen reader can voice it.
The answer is 0.1
